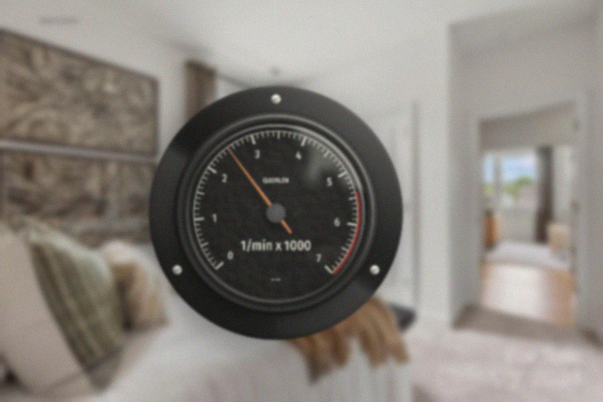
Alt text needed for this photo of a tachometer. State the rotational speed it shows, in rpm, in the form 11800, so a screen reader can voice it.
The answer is 2500
